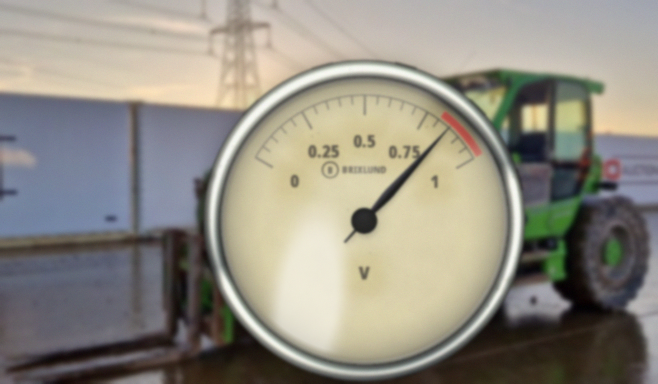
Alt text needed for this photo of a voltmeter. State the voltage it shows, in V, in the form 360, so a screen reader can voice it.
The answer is 0.85
